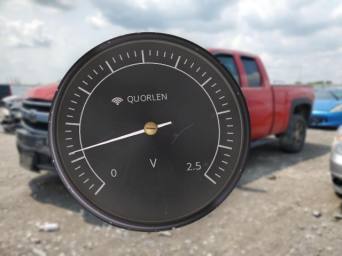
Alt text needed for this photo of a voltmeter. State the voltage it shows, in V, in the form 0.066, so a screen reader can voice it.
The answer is 0.3
